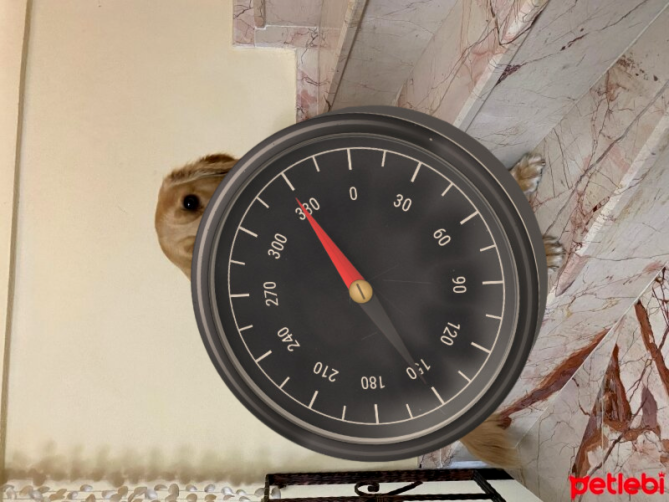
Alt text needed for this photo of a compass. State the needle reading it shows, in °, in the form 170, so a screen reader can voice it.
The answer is 330
